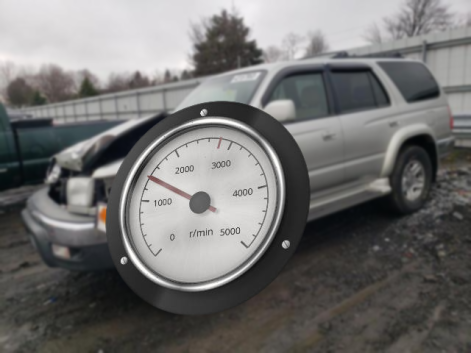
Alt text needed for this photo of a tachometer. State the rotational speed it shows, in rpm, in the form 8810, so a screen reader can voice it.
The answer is 1400
